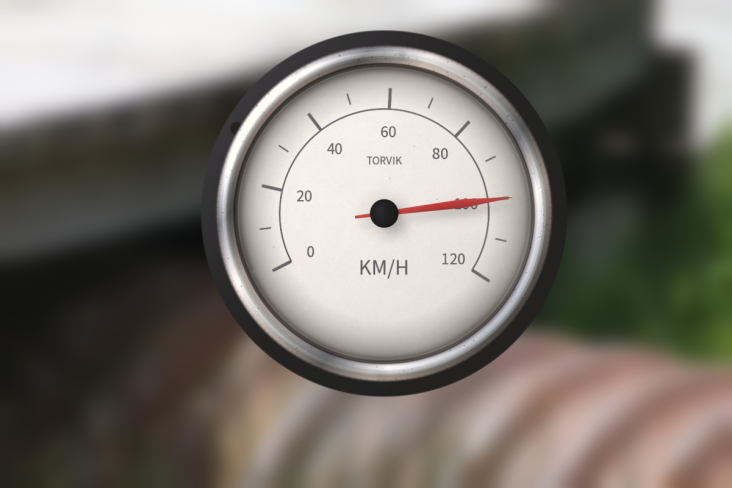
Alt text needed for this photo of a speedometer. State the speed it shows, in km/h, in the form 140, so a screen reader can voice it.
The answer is 100
